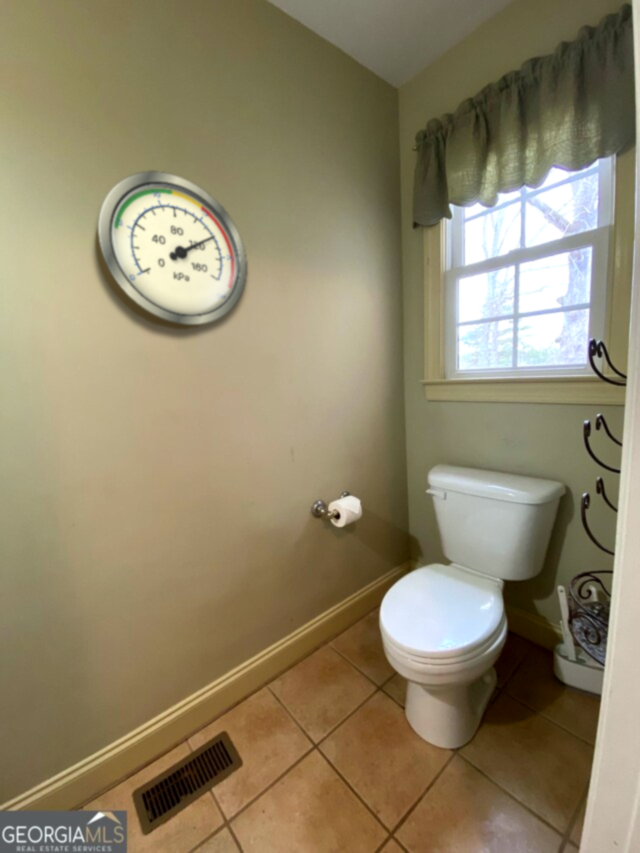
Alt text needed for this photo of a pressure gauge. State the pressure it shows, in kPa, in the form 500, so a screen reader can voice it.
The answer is 120
